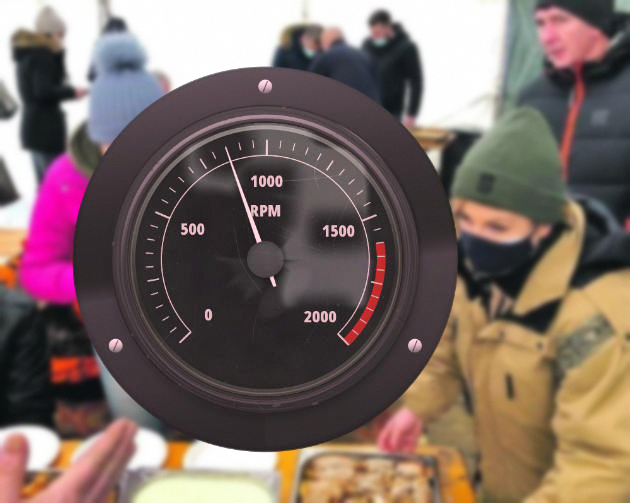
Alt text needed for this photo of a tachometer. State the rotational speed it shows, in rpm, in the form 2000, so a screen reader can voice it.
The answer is 850
